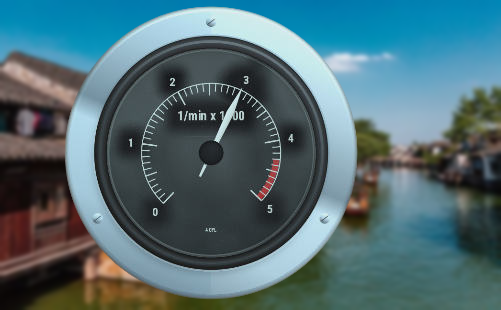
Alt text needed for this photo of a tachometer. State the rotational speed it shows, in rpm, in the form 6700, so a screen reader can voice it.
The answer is 3000
